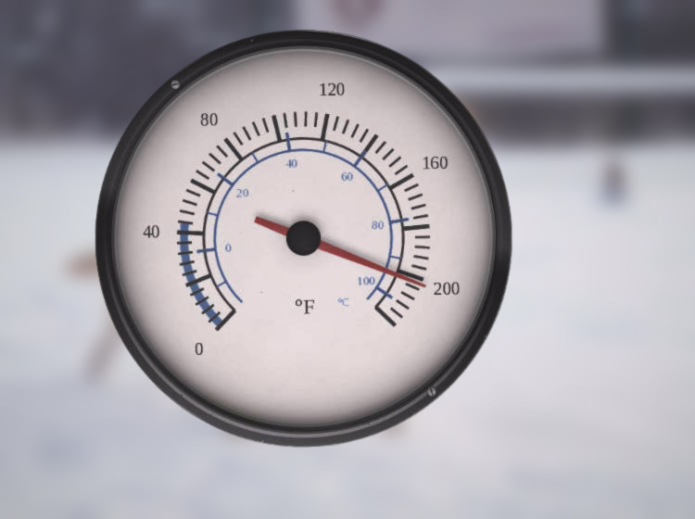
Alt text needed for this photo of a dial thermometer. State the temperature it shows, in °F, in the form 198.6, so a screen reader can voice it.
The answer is 202
